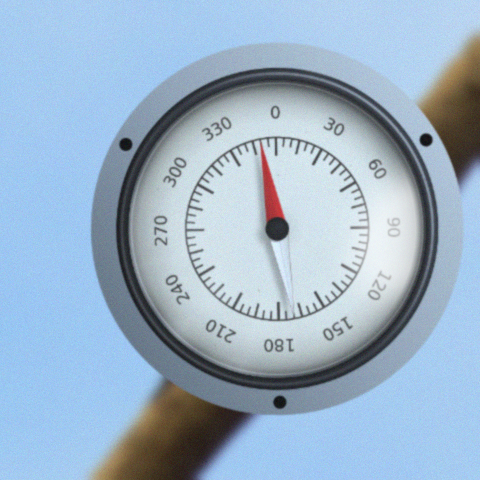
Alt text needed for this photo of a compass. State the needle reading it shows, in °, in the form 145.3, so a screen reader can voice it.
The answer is 350
